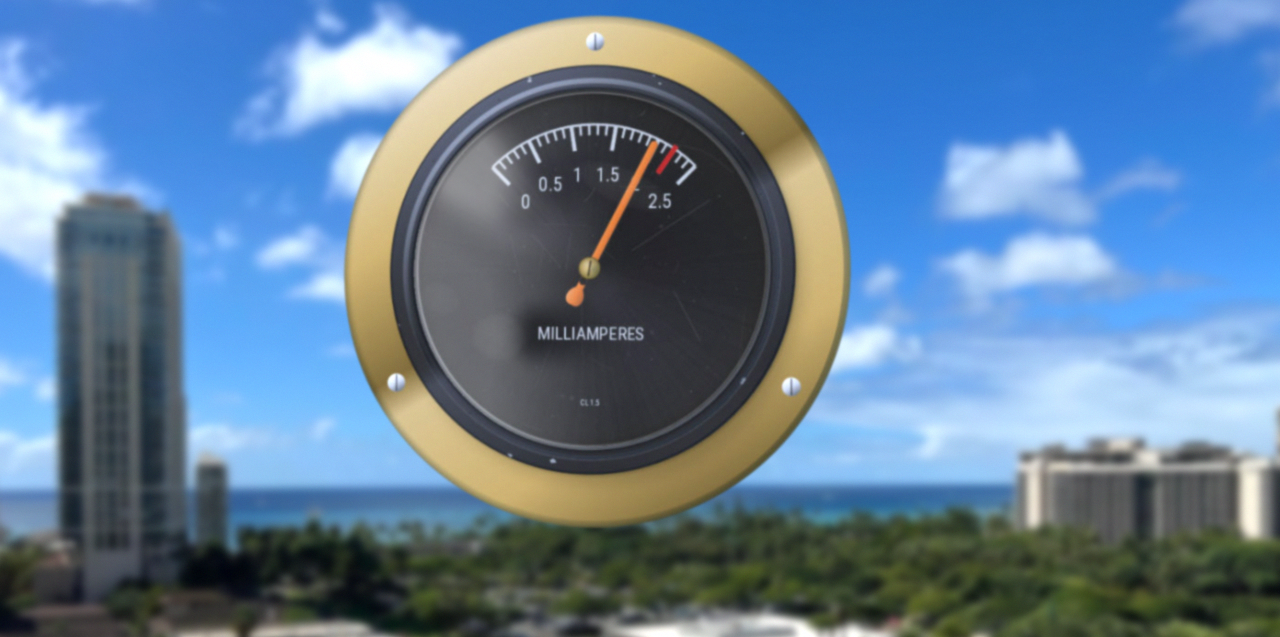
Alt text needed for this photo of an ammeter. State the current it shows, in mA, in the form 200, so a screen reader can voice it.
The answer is 2
